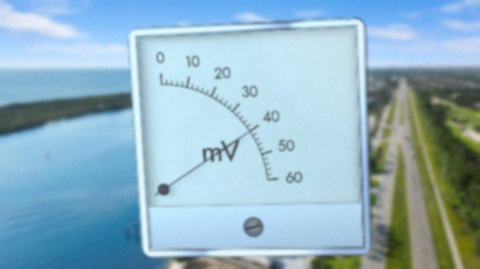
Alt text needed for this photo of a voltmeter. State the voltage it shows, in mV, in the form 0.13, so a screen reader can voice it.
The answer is 40
